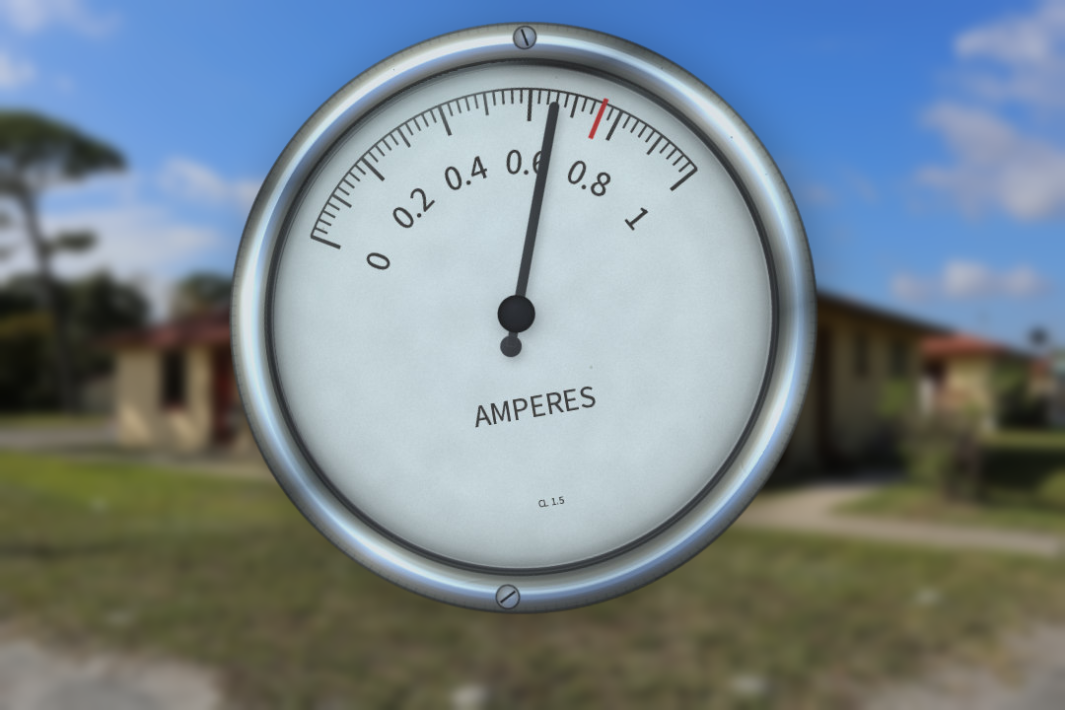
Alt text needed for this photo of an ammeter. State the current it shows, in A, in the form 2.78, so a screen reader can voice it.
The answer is 0.66
